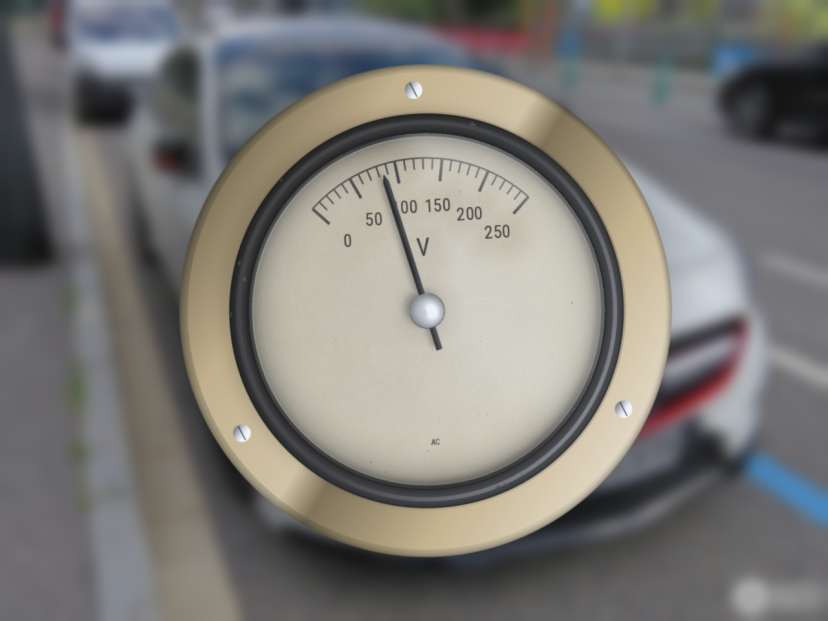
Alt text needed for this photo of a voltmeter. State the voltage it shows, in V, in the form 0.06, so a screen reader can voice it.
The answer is 85
